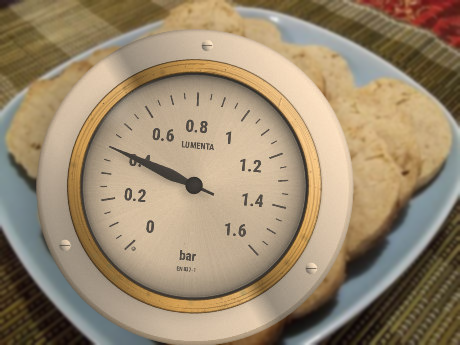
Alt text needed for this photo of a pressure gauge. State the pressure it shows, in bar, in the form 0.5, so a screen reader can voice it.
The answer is 0.4
